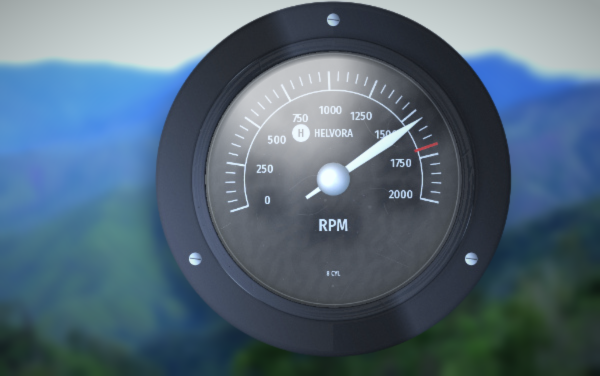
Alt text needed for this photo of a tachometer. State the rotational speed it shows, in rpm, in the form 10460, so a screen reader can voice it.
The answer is 1550
